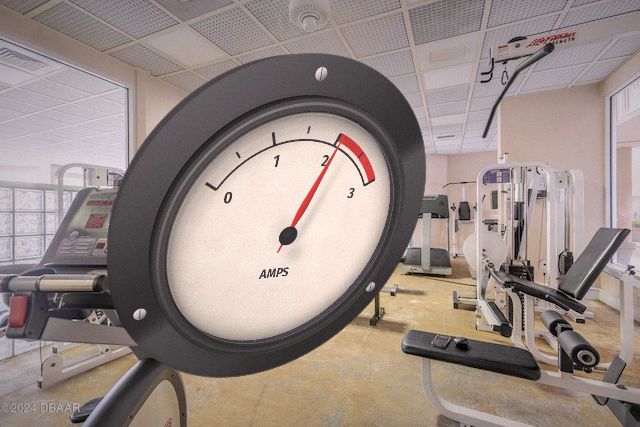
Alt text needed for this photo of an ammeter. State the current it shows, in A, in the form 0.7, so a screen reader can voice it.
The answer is 2
